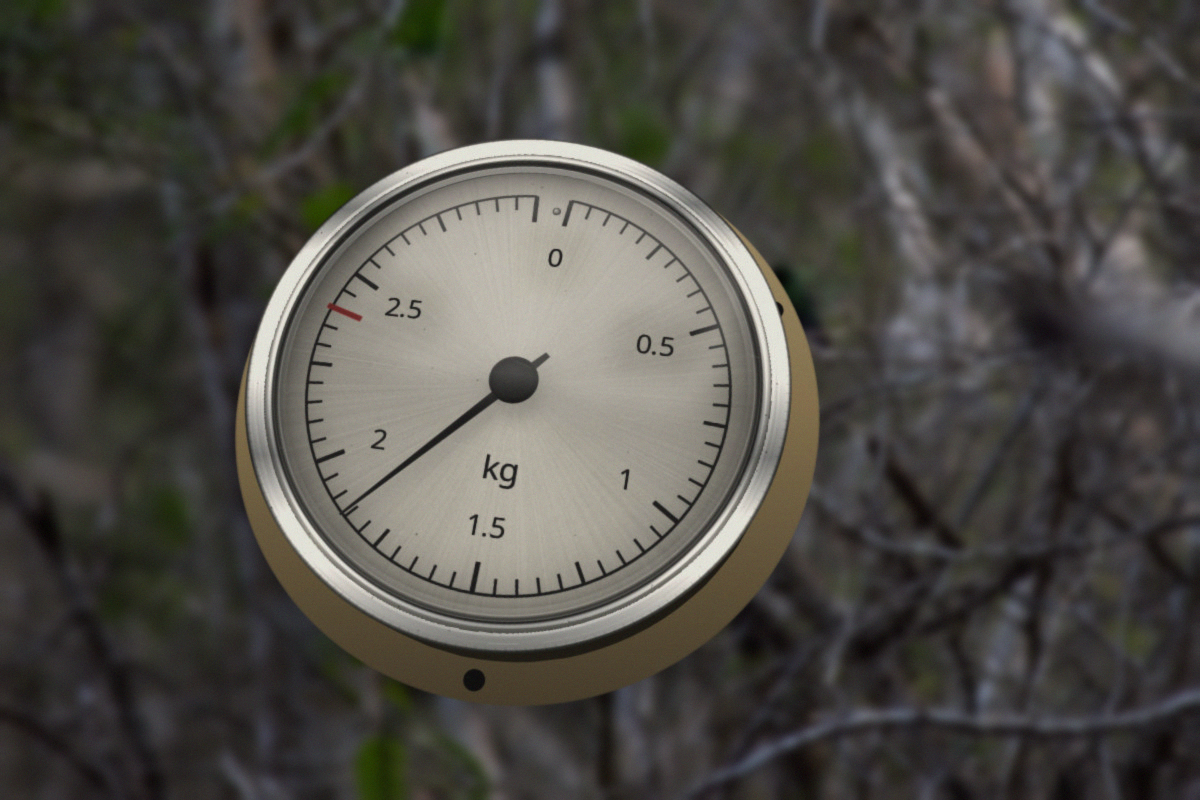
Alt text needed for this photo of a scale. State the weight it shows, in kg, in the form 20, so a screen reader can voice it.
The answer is 1.85
